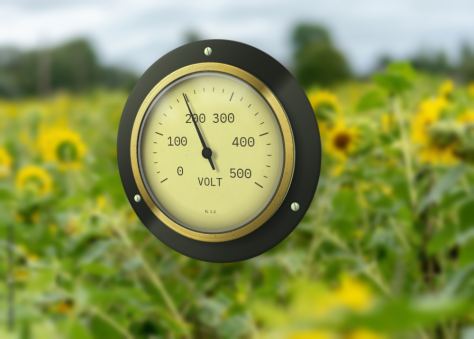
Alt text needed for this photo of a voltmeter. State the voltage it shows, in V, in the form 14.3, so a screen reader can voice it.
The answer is 200
